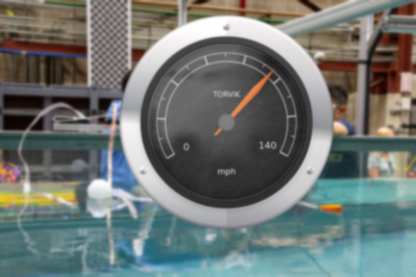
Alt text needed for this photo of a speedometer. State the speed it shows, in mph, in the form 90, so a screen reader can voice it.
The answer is 95
